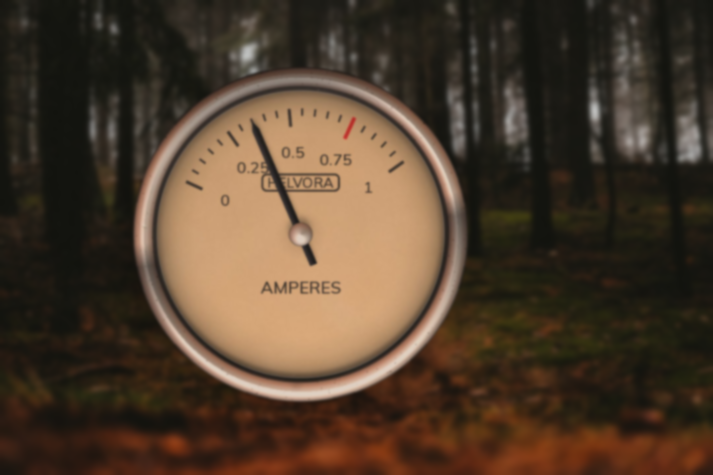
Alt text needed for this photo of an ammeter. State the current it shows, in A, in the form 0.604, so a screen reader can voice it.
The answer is 0.35
